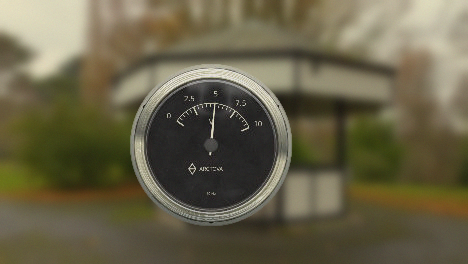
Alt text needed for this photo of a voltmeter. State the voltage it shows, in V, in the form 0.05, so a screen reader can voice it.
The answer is 5
